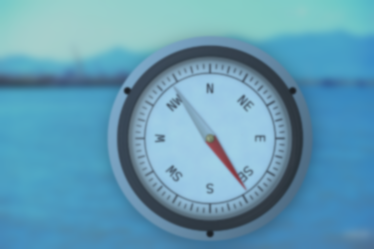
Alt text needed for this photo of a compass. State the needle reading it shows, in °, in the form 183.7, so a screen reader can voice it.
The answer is 145
